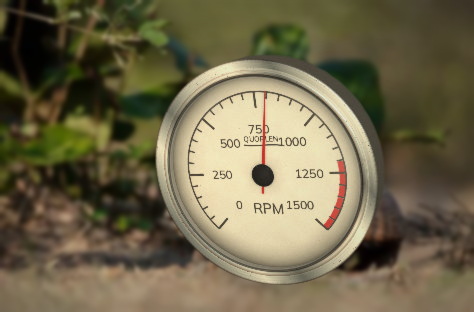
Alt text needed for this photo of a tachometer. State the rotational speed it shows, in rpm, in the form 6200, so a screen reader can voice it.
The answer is 800
